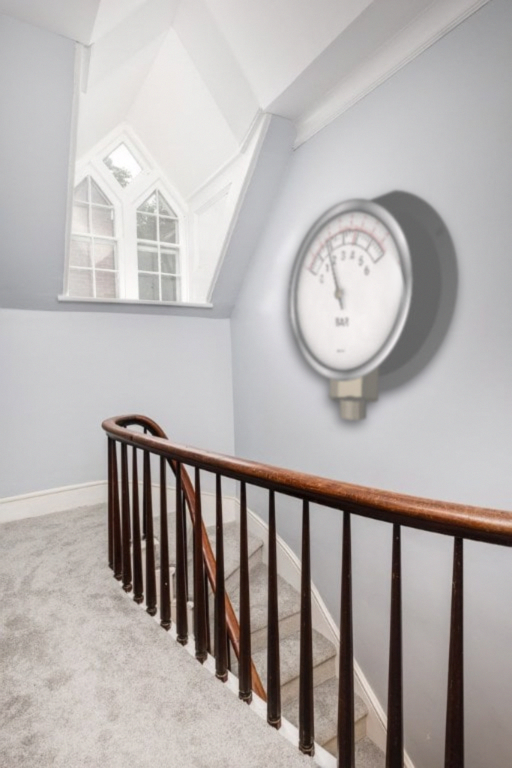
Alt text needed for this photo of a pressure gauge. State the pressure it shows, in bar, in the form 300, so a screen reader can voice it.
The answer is 2
